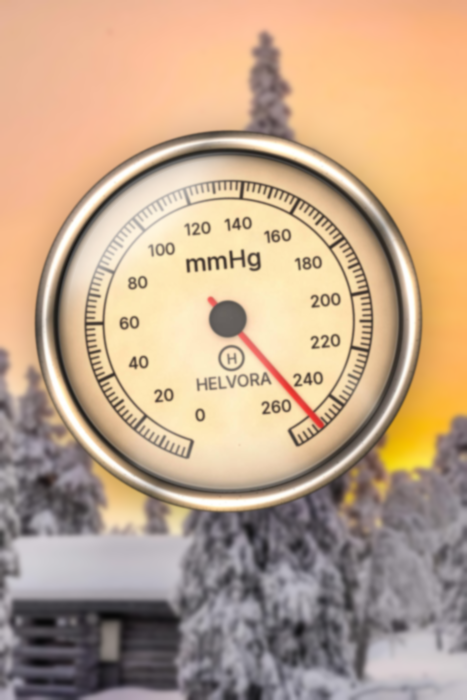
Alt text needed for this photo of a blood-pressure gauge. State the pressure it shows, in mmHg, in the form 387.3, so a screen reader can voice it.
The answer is 250
